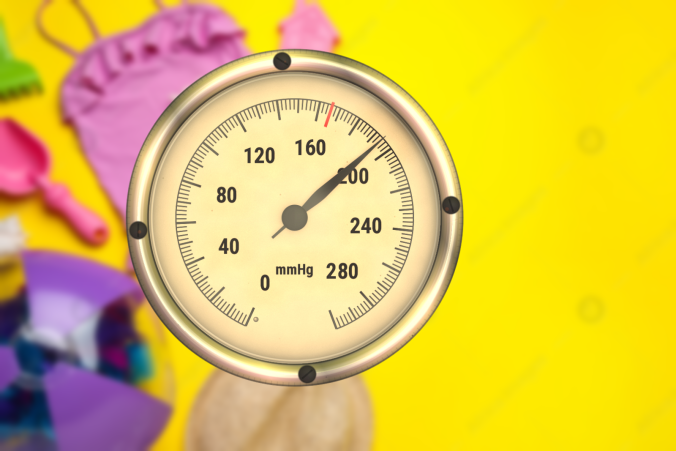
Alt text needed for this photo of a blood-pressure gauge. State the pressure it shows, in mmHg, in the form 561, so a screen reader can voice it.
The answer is 194
